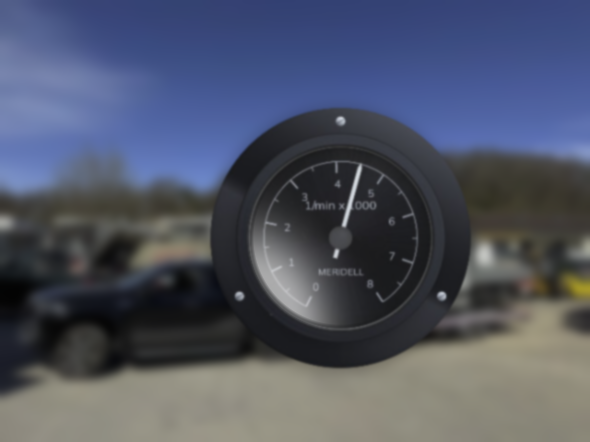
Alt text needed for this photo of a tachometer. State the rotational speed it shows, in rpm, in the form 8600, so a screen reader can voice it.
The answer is 4500
